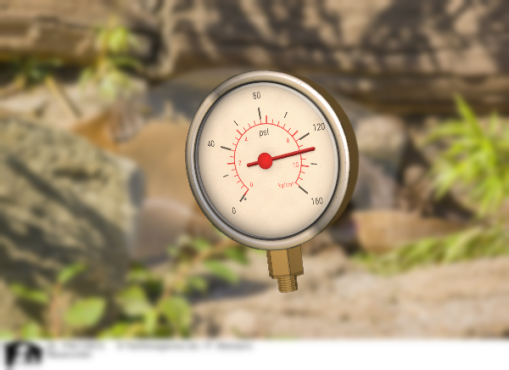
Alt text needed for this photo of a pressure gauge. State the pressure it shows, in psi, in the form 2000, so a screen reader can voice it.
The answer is 130
